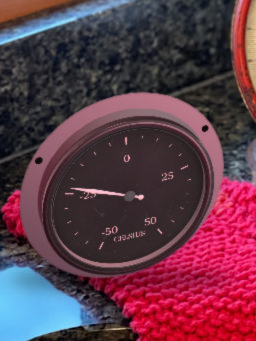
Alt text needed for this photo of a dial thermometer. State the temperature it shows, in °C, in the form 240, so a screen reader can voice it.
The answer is -22.5
